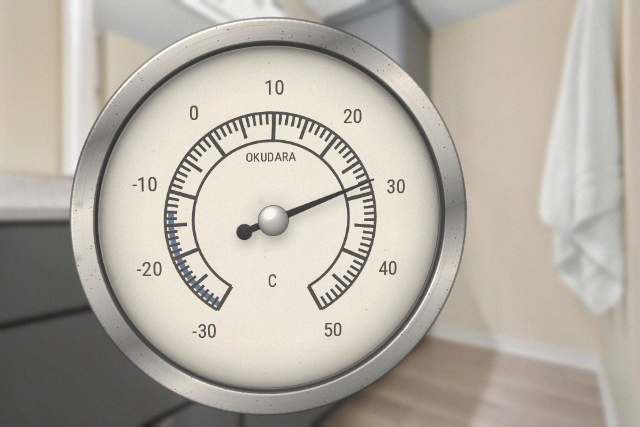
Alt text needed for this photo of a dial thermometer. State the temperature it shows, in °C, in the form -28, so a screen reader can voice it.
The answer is 28
